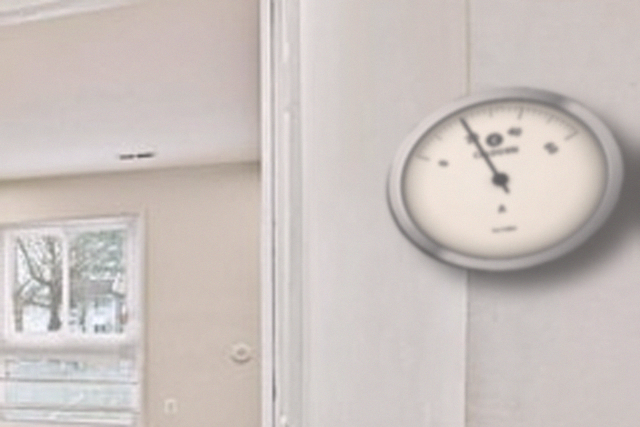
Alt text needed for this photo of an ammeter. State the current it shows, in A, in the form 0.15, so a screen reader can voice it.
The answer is 20
